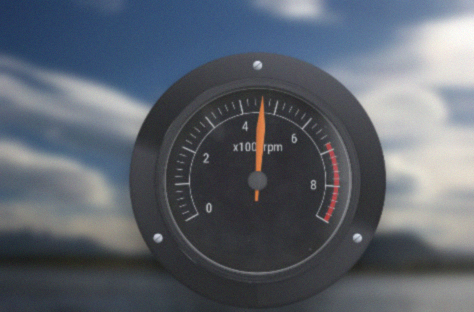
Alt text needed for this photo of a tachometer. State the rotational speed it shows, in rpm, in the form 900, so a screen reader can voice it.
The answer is 4600
